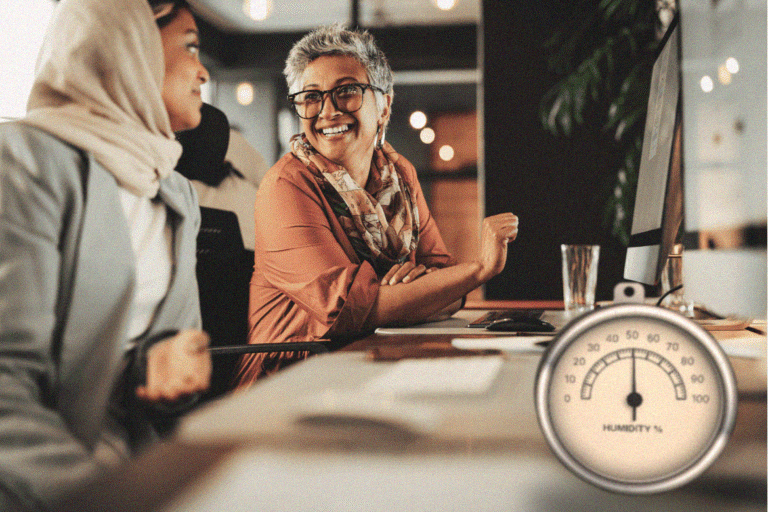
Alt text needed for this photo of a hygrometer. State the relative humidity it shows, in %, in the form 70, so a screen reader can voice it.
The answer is 50
